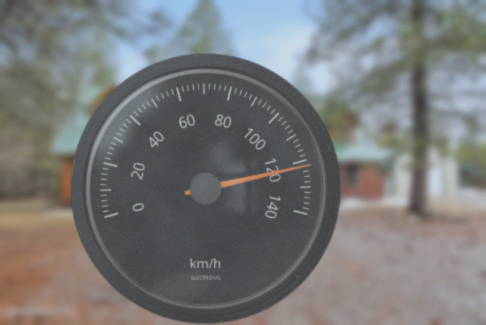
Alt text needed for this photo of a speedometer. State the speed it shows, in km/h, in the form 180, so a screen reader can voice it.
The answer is 122
